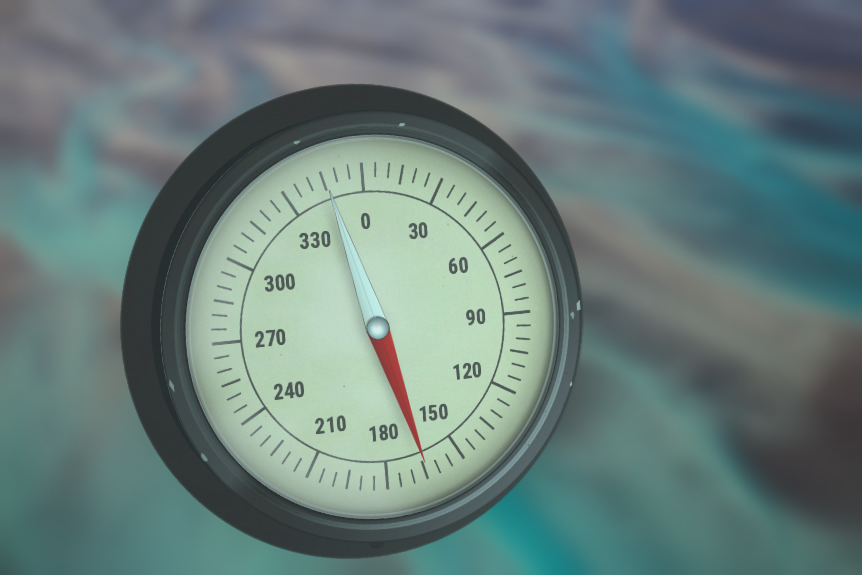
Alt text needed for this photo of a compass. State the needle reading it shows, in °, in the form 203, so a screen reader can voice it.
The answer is 165
